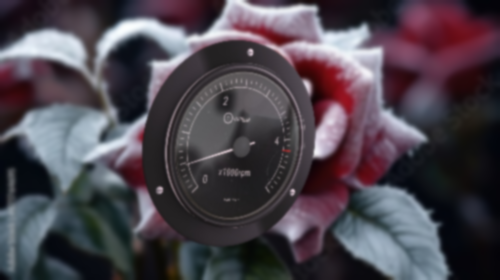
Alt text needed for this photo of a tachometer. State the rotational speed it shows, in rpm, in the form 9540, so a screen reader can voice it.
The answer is 500
